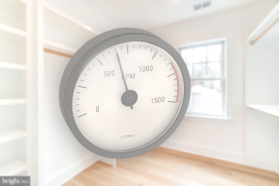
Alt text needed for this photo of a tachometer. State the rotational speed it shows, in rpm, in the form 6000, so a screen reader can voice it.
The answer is 650
